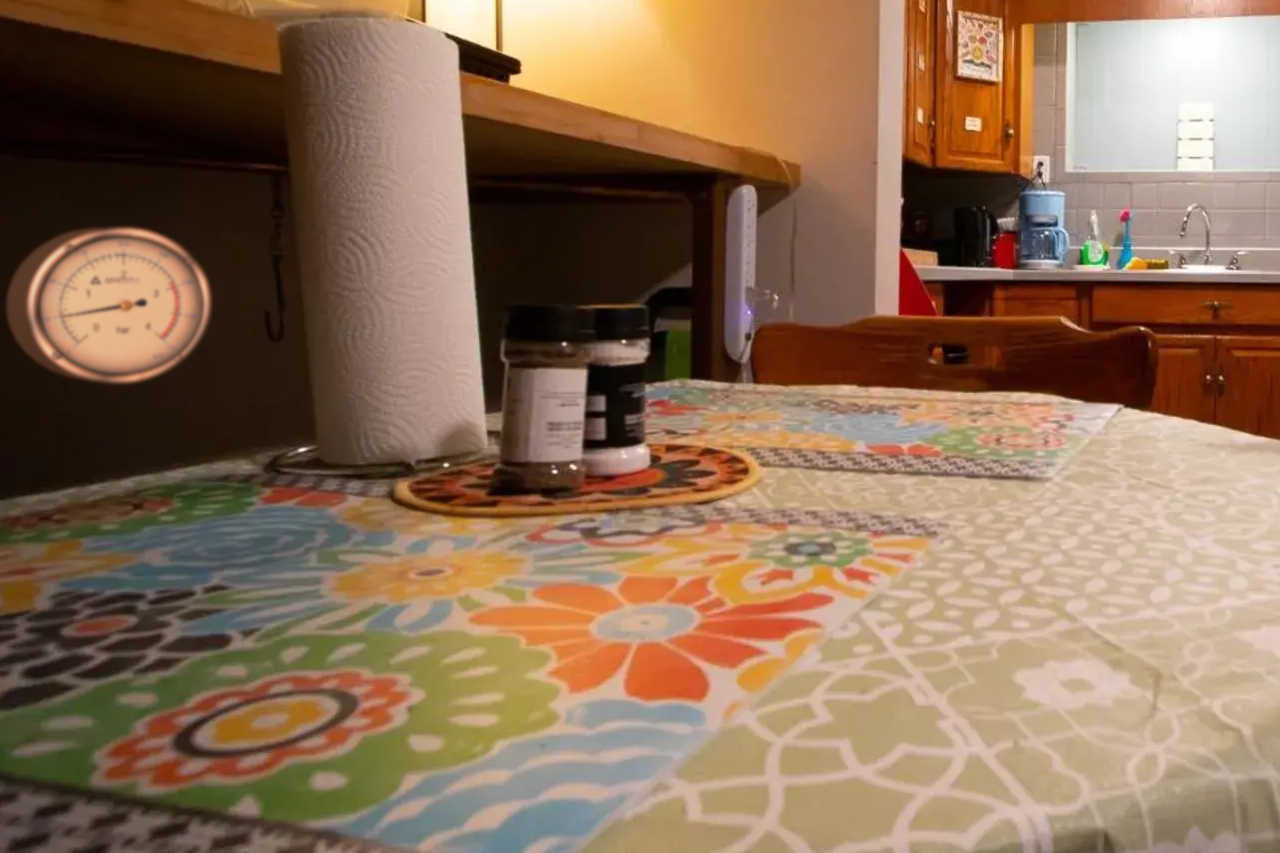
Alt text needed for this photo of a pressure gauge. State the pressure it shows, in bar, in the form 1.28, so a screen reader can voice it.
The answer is 0.5
